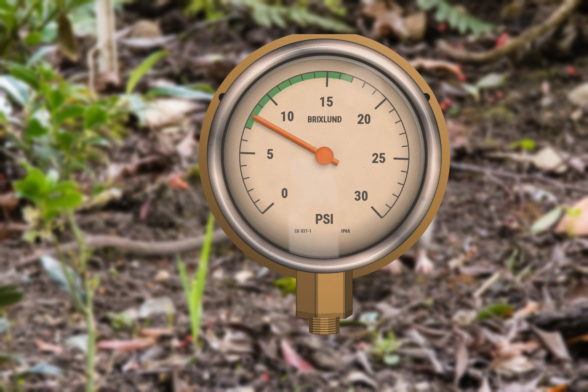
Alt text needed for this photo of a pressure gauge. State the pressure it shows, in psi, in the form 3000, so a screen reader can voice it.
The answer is 8
